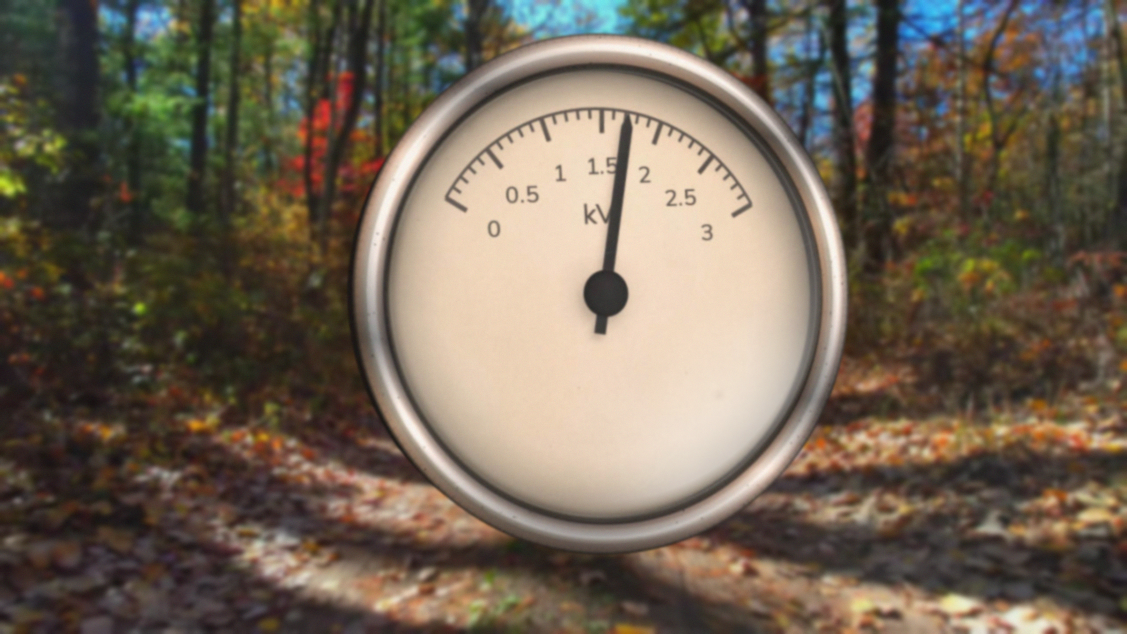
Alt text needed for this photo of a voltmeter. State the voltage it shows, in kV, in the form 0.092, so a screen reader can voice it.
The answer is 1.7
